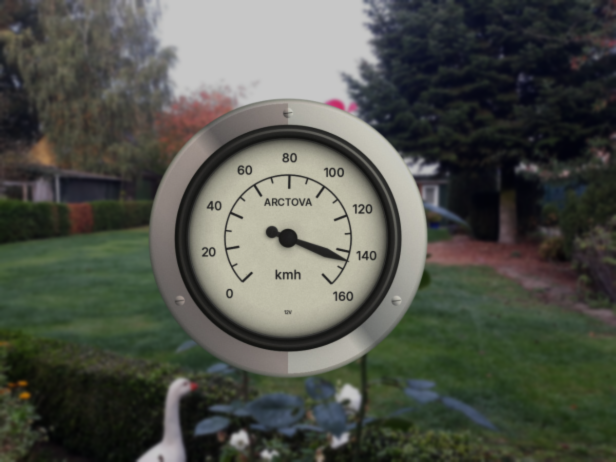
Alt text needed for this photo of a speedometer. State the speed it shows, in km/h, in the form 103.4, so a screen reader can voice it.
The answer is 145
